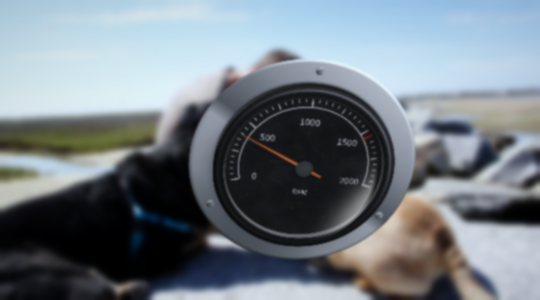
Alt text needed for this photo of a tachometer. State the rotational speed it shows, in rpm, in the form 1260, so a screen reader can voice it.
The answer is 400
